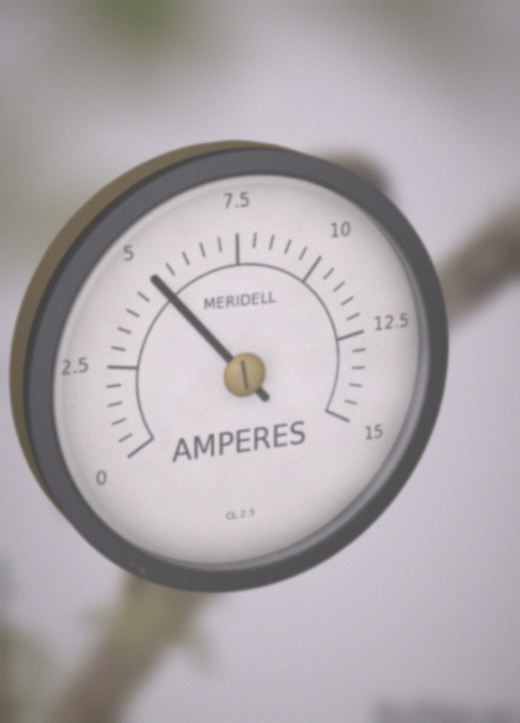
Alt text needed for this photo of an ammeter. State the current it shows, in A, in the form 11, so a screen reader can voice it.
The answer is 5
